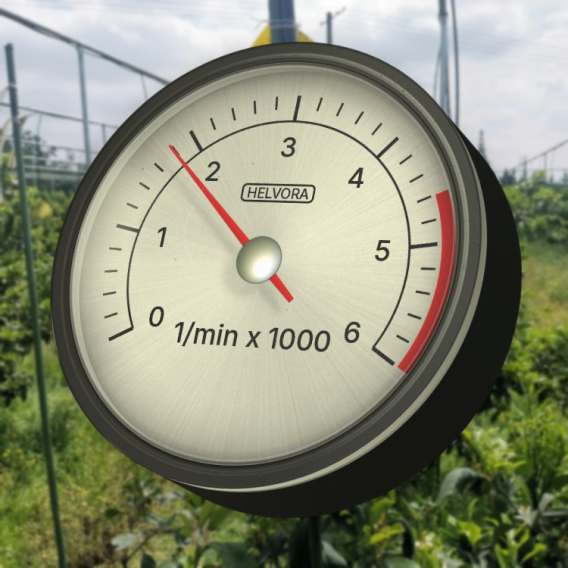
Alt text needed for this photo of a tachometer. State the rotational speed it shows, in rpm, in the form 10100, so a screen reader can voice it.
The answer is 1800
